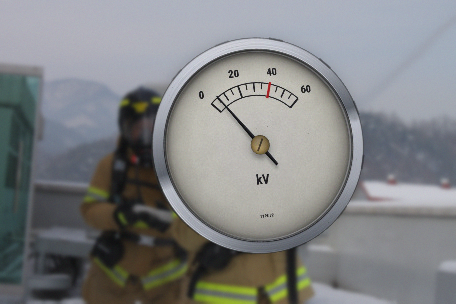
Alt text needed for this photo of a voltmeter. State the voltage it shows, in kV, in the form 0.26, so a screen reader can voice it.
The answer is 5
